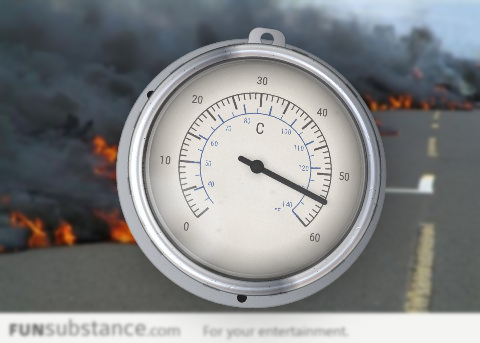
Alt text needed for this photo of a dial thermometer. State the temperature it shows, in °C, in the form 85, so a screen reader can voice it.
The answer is 55
